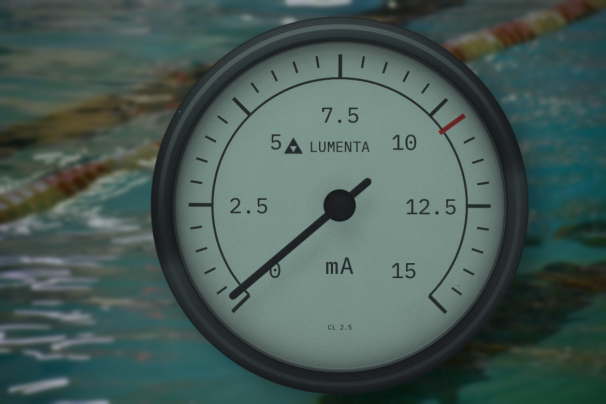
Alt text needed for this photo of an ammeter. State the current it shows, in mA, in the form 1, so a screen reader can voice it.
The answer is 0.25
